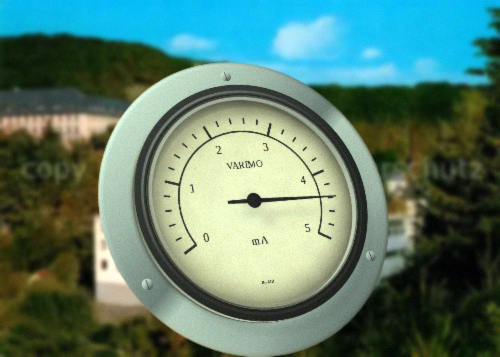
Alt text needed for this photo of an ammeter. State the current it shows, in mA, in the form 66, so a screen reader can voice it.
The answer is 4.4
